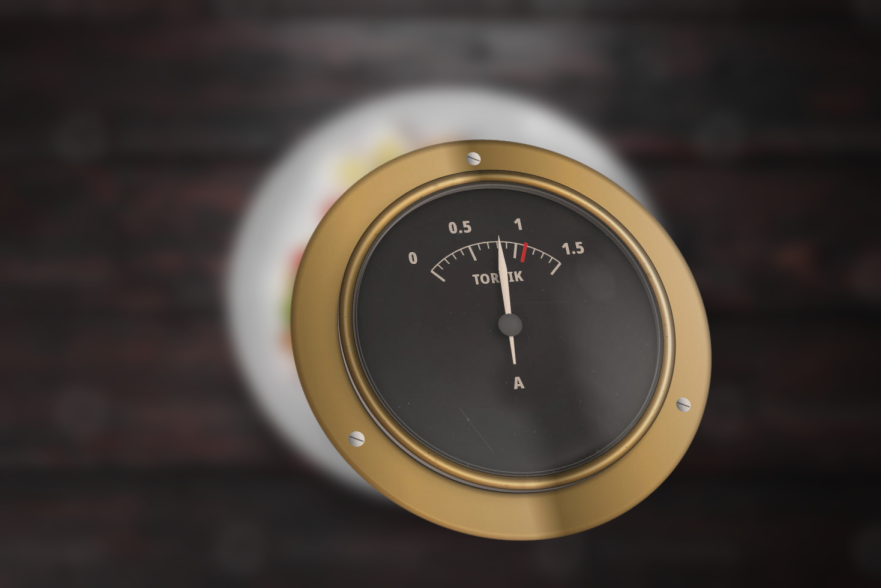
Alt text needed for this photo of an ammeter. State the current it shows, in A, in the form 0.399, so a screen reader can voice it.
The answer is 0.8
